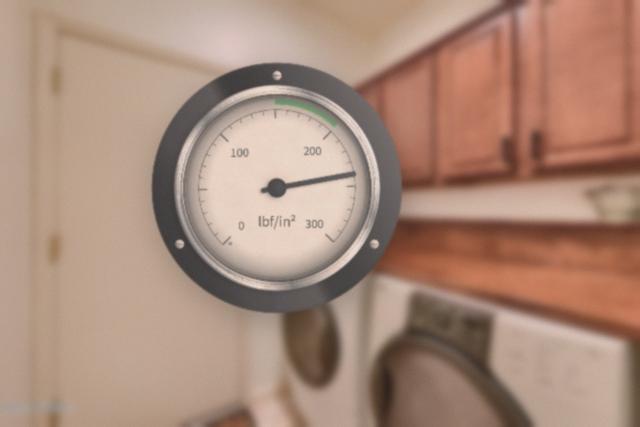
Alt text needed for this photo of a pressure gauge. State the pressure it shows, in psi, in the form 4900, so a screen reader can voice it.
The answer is 240
